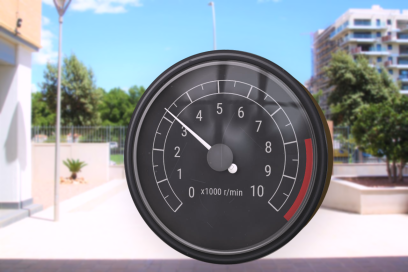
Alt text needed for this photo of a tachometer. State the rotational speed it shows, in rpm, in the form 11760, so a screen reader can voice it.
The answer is 3250
